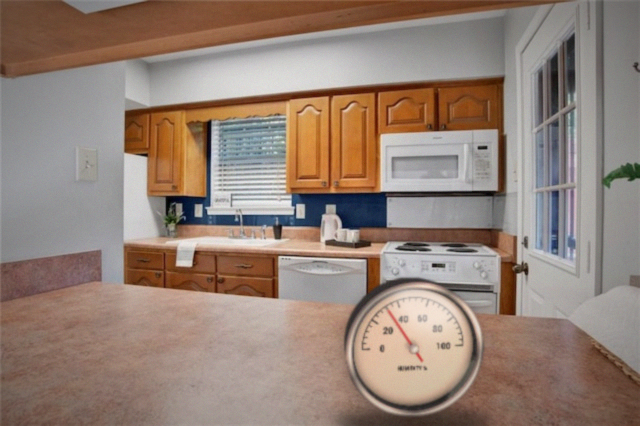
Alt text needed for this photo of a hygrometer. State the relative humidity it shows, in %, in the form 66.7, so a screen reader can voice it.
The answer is 32
